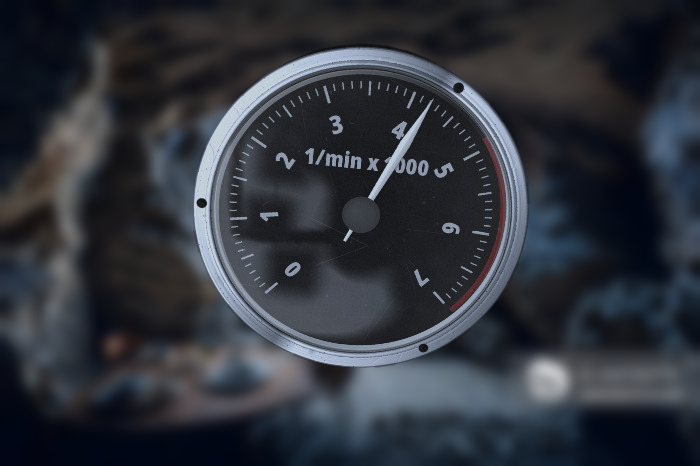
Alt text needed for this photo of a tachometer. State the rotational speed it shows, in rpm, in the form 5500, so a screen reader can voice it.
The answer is 4200
